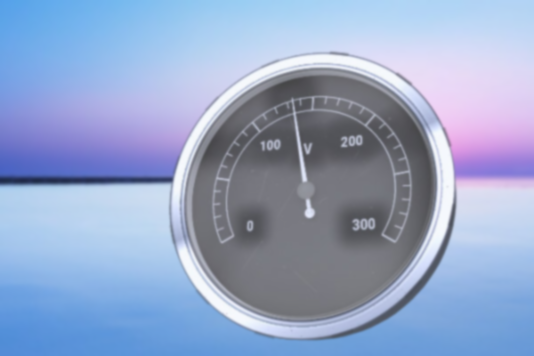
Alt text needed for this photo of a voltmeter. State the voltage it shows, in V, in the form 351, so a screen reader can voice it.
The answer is 135
